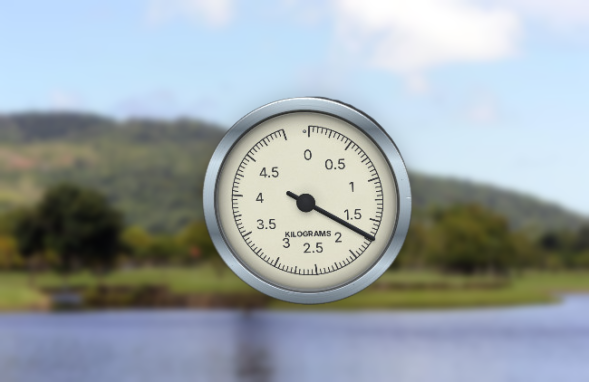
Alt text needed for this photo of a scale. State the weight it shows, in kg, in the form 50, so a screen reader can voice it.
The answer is 1.7
